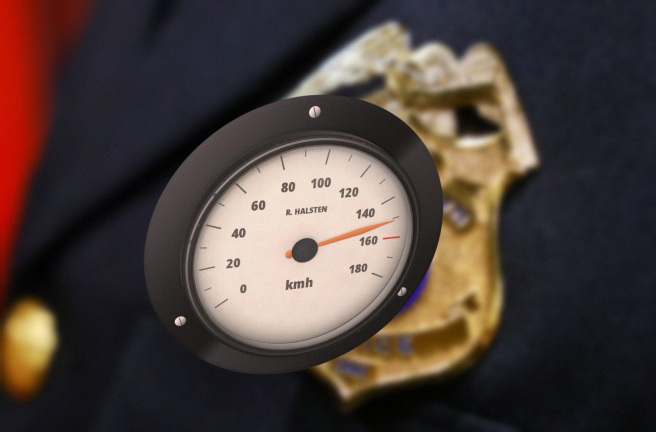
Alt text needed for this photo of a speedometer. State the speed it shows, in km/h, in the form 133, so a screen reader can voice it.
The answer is 150
